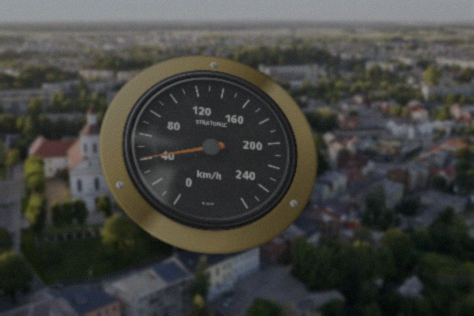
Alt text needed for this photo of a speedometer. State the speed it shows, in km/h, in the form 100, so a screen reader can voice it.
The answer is 40
